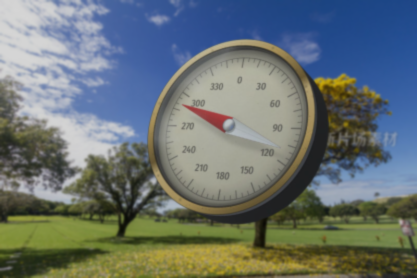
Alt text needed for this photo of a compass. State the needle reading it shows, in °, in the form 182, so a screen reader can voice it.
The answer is 290
